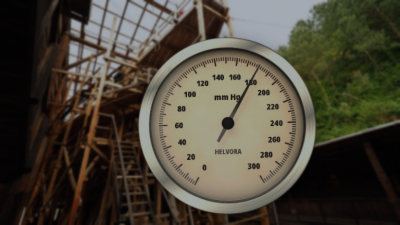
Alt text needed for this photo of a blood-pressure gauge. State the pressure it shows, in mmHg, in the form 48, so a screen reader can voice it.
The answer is 180
